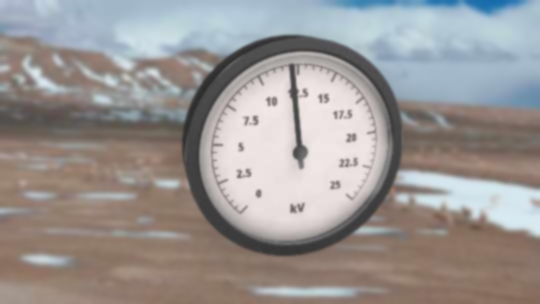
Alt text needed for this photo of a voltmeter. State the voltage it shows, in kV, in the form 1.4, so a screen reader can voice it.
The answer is 12
